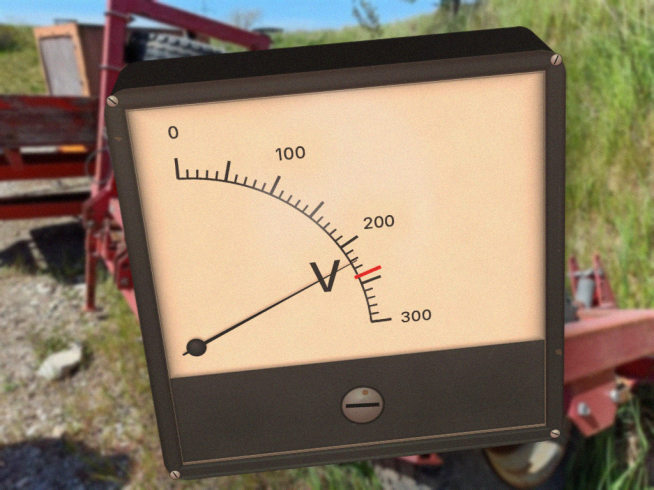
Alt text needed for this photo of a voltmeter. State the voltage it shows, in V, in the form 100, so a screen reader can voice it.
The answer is 220
